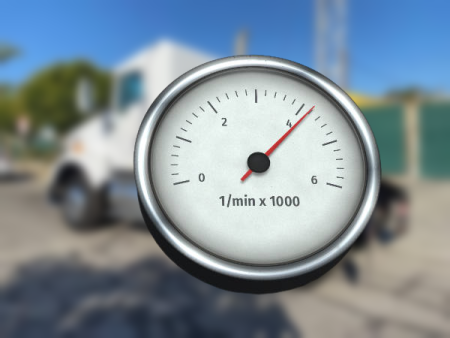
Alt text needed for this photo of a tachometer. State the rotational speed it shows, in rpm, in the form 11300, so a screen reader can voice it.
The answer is 4200
